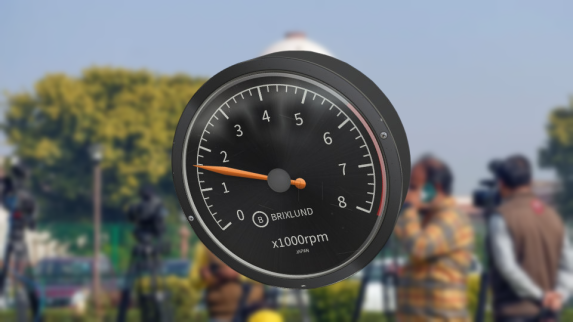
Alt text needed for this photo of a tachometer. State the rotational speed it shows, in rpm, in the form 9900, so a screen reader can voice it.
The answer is 1600
